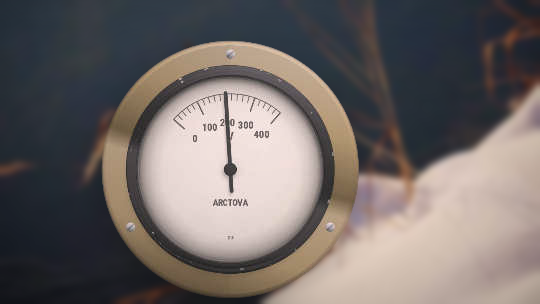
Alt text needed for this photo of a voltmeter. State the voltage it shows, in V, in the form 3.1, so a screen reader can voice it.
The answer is 200
